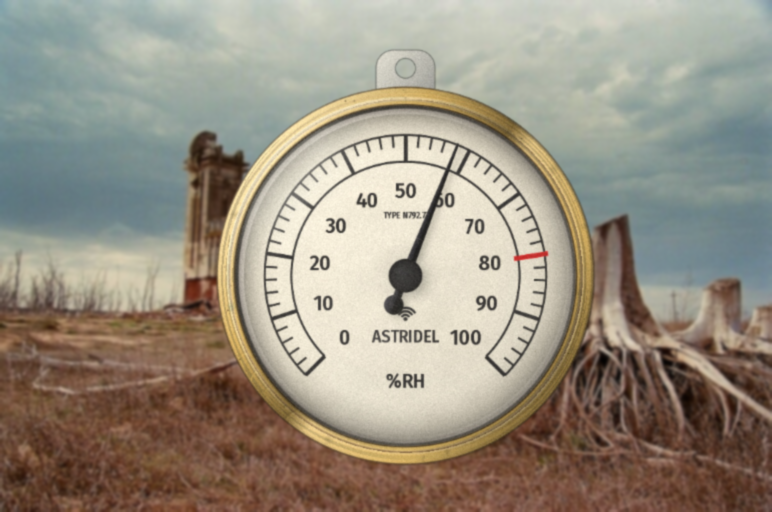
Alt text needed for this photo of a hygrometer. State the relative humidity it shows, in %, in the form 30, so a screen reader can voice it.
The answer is 58
